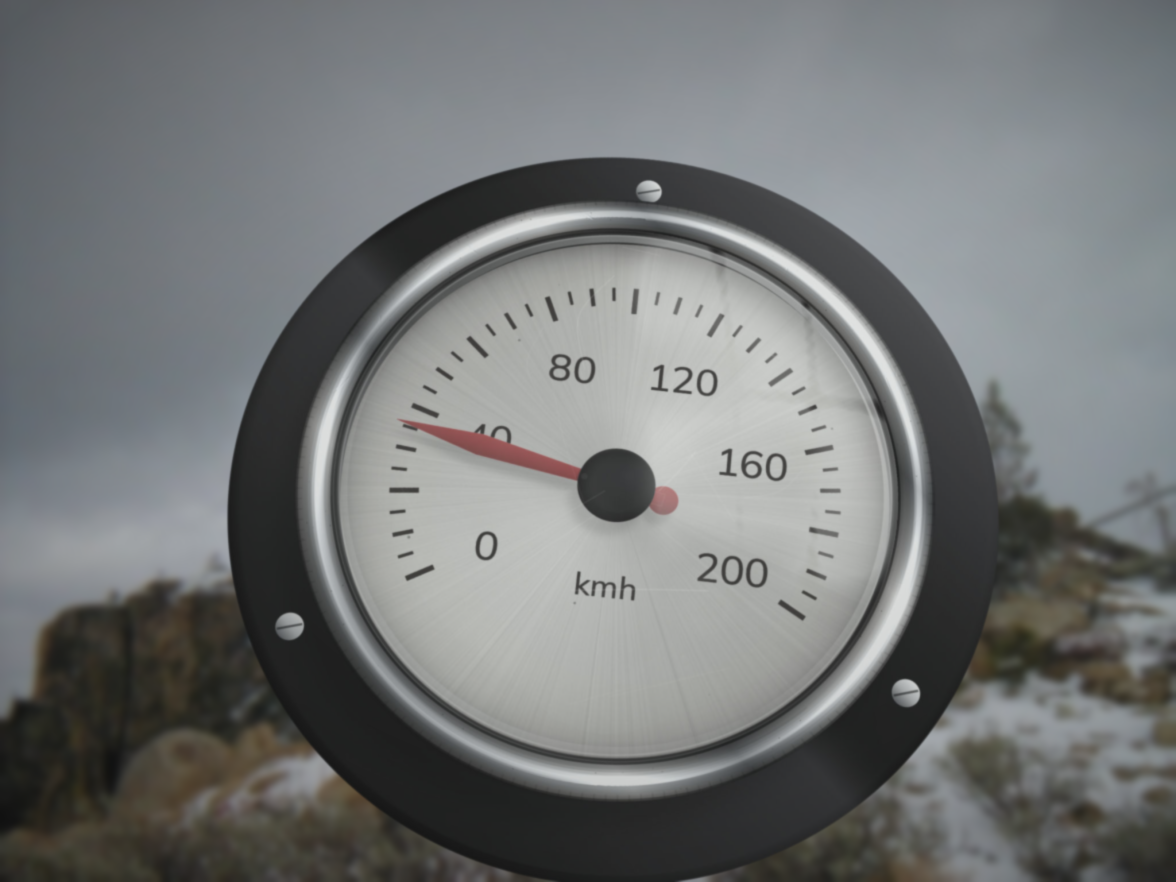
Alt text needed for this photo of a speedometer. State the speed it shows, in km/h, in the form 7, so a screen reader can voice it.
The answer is 35
